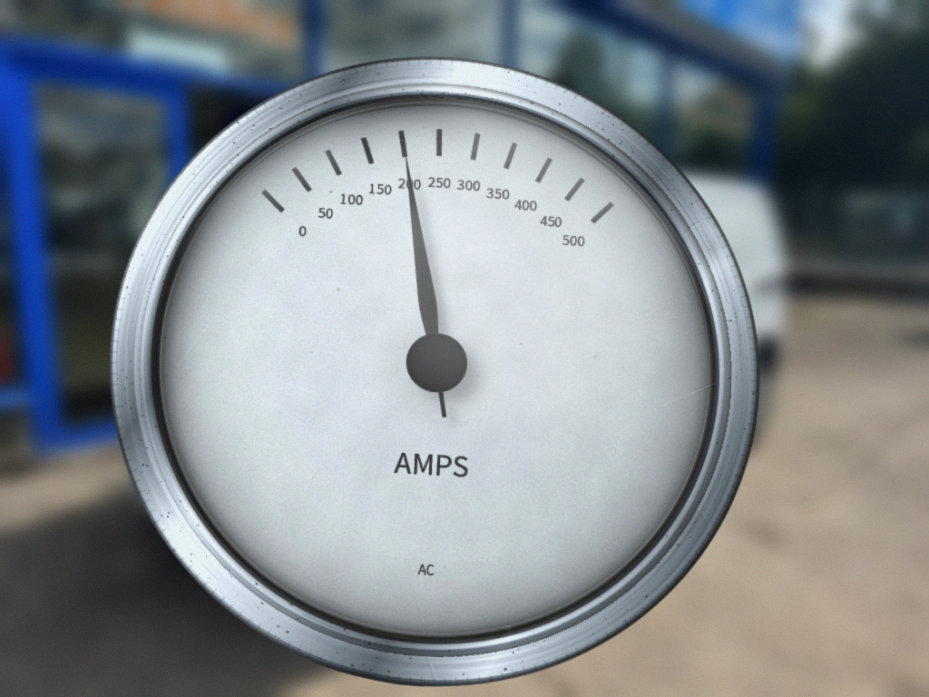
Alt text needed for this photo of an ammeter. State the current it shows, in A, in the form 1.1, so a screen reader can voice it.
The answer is 200
